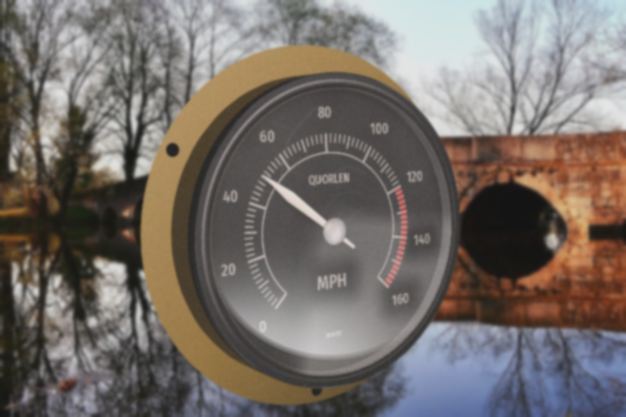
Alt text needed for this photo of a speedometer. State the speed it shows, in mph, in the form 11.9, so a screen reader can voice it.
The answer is 50
